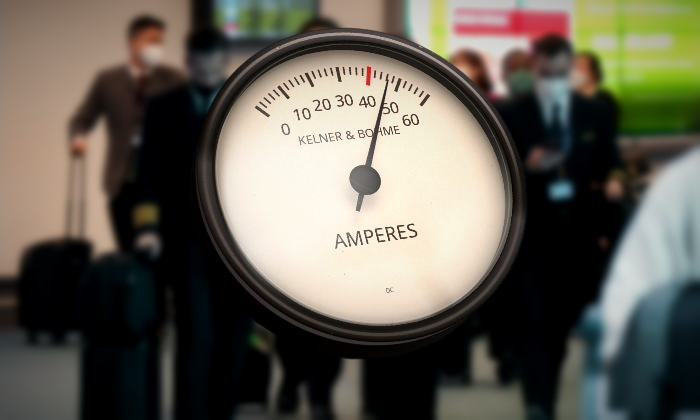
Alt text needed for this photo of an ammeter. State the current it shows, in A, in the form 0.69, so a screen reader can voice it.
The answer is 46
